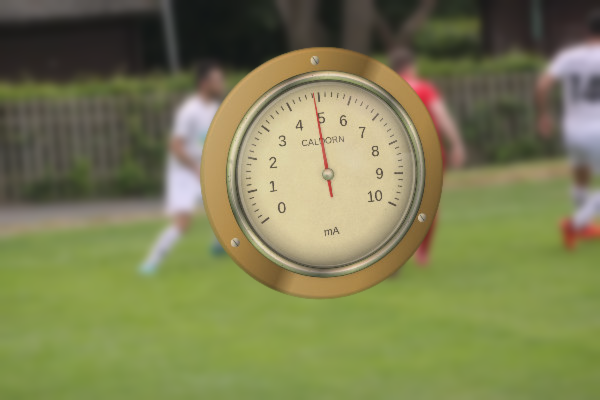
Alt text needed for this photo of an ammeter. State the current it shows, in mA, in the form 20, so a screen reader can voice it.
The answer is 4.8
